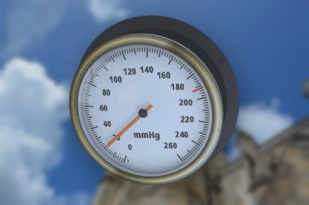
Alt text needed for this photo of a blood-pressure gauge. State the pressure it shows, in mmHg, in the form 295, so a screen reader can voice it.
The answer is 20
